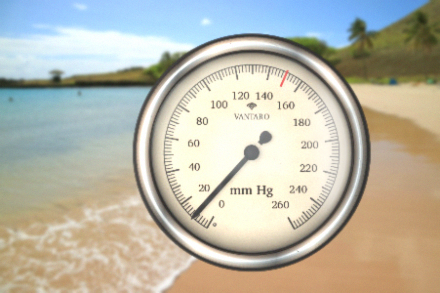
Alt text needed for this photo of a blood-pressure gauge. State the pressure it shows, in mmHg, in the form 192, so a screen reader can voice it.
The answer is 10
